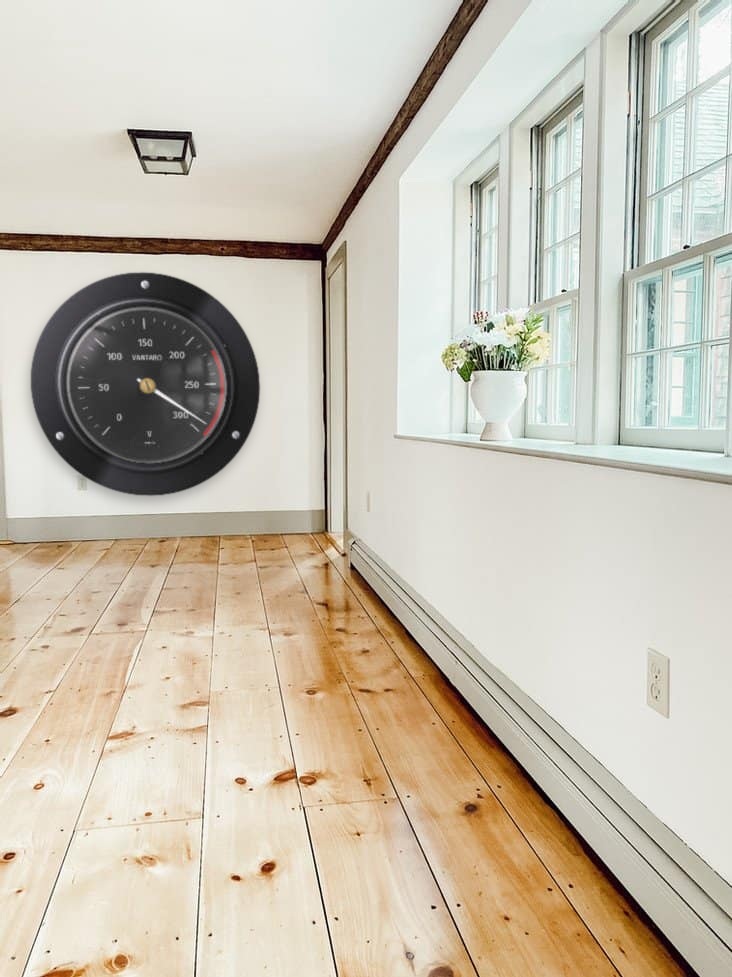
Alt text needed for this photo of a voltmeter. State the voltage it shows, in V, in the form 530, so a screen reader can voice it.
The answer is 290
